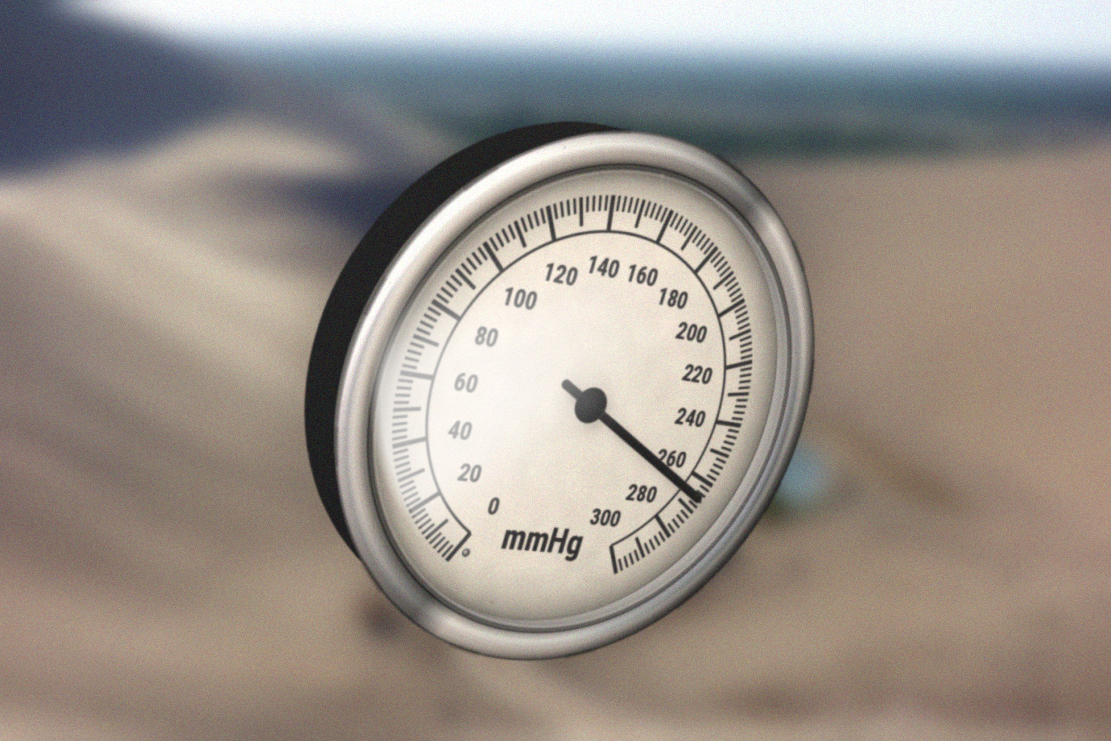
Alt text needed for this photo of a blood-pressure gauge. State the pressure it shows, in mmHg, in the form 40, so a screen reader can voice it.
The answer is 266
